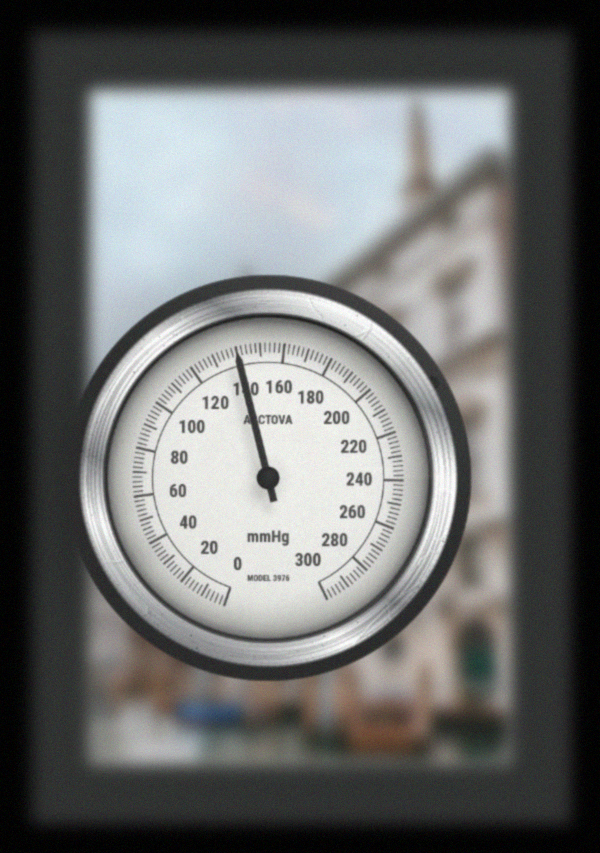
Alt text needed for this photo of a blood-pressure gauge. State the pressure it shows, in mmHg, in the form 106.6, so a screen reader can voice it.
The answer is 140
